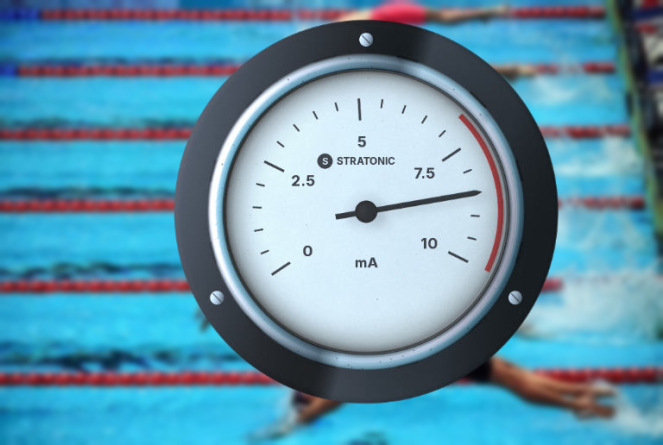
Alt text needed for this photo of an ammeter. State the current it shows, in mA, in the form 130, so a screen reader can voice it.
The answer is 8.5
